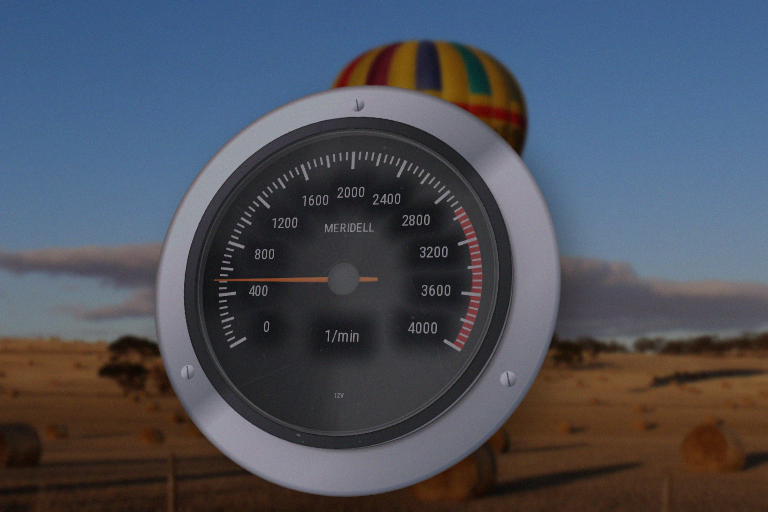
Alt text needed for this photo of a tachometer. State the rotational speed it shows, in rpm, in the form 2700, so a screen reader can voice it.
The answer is 500
